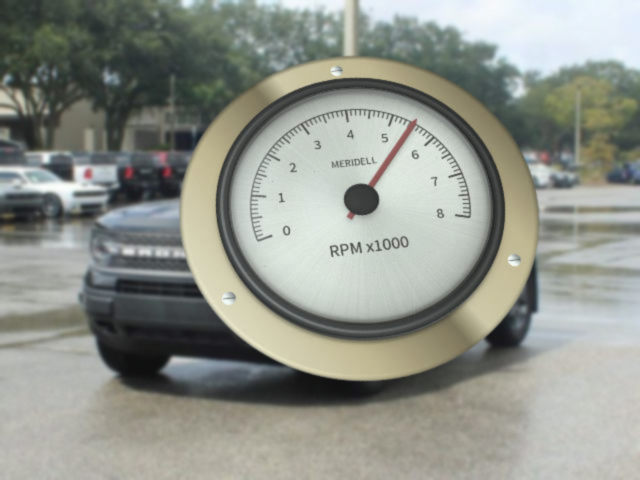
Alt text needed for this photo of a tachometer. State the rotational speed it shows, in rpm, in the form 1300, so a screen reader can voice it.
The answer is 5500
